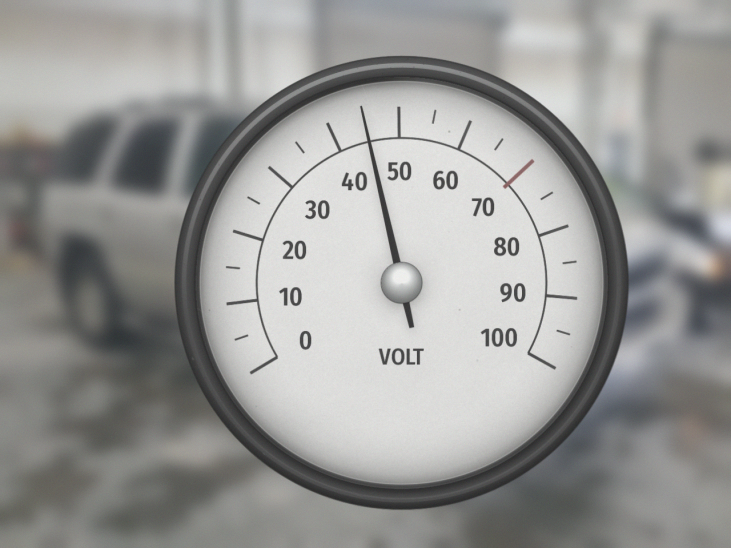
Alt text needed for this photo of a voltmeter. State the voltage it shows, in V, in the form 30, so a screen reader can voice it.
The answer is 45
